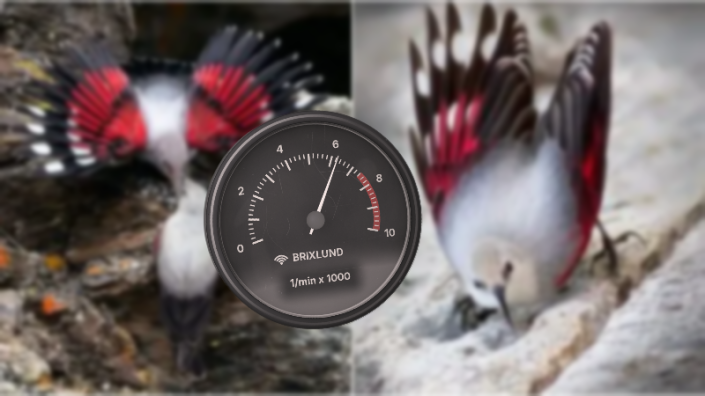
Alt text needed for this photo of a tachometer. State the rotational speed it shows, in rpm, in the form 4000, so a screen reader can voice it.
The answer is 6200
